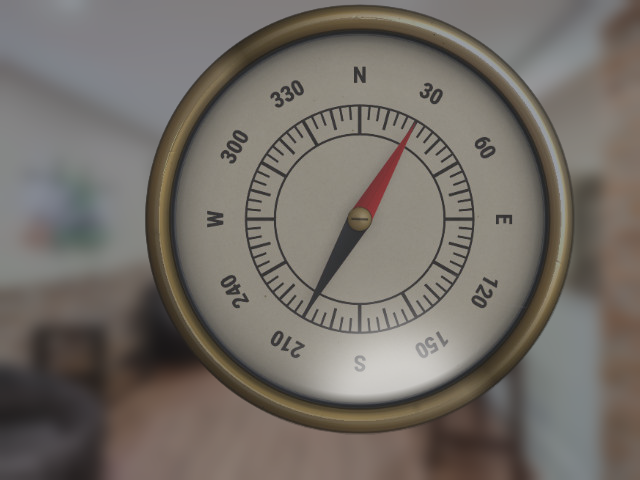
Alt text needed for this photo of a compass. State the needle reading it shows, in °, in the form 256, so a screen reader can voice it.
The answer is 30
